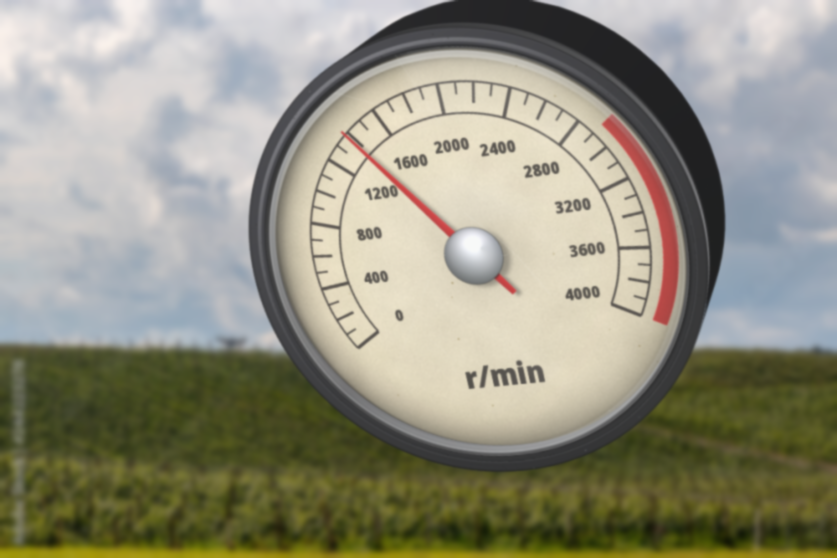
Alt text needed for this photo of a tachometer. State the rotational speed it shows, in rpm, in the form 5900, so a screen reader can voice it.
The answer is 1400
